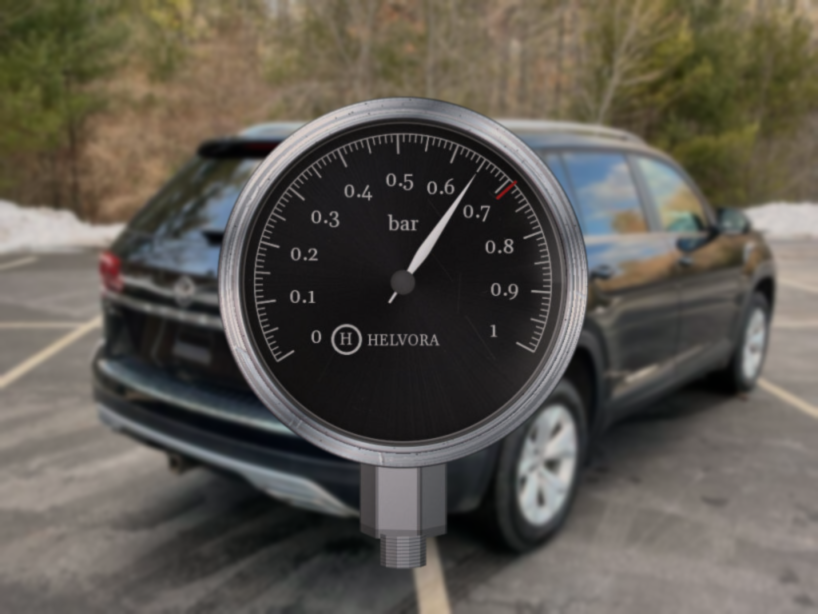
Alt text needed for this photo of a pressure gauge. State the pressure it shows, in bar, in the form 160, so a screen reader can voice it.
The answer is 0.65
